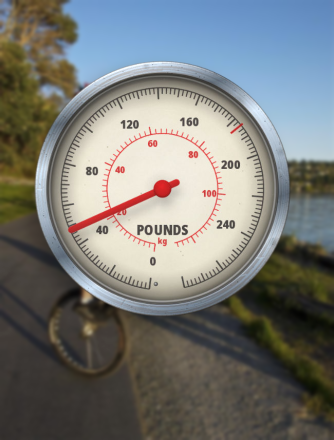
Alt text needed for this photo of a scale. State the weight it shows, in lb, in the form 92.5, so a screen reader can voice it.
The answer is 48
